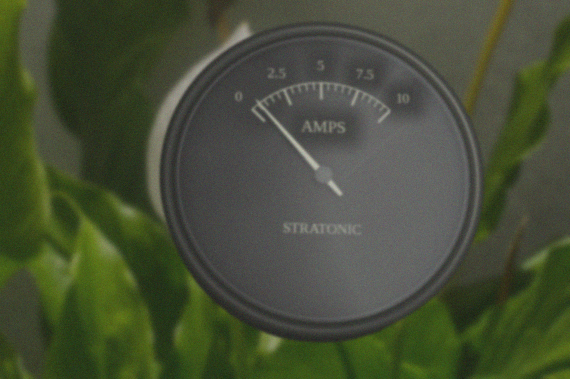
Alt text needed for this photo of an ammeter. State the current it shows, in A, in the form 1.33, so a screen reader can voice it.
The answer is 0.5
